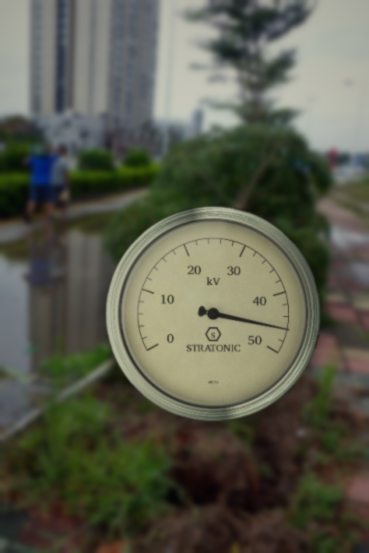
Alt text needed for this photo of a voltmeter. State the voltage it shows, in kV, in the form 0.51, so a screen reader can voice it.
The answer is 46
